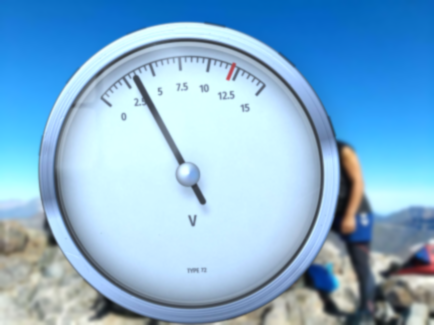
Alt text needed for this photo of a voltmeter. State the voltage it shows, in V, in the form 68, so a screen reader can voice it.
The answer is 3.5
